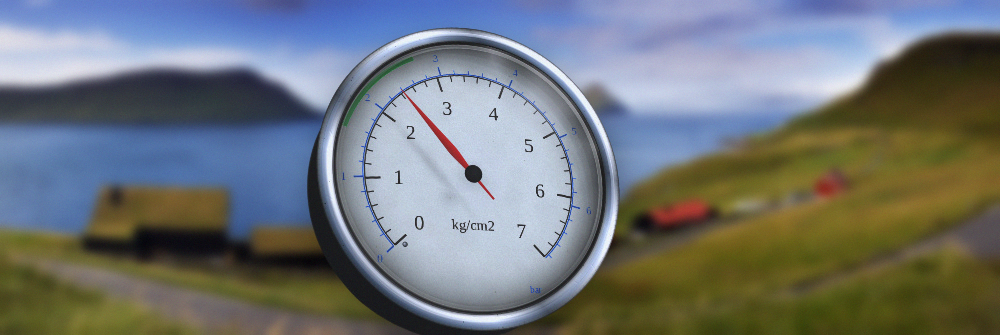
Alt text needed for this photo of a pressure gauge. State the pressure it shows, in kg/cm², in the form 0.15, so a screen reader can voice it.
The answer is 2.4
